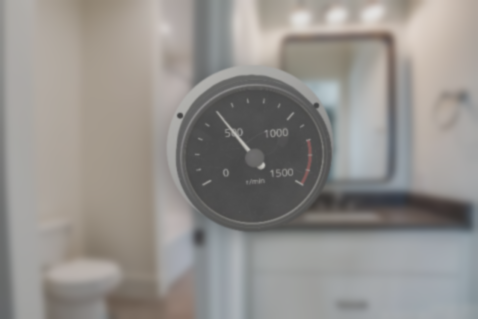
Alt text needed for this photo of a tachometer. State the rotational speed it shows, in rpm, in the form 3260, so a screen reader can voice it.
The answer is 500
